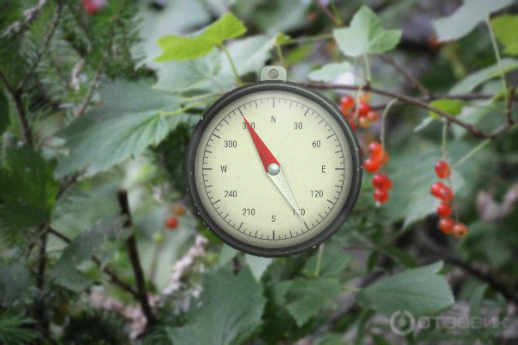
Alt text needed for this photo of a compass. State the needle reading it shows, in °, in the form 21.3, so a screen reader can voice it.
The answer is 330
